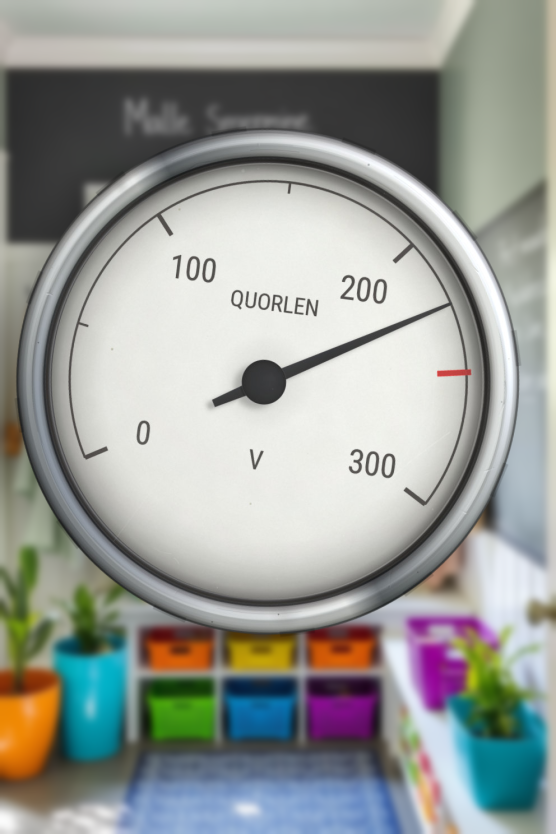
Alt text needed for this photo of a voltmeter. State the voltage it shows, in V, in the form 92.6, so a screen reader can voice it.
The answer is 225
